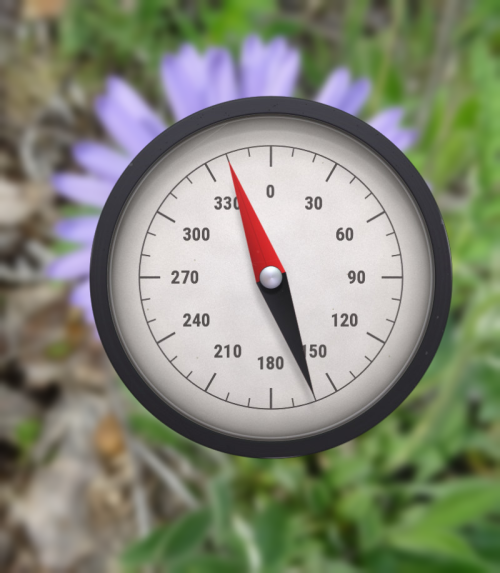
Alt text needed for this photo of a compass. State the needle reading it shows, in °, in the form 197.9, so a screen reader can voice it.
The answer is 340
